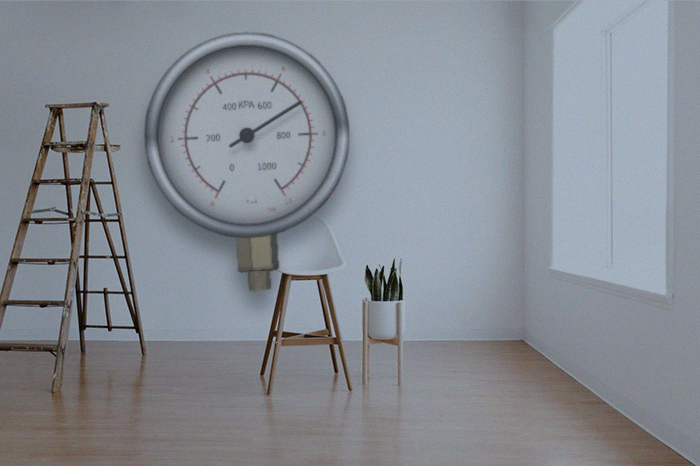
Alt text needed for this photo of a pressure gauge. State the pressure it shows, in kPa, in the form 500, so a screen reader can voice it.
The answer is 700
